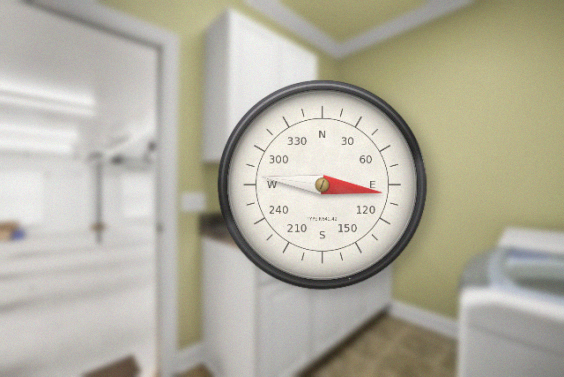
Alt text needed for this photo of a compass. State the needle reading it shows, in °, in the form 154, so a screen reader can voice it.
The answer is 97.5
